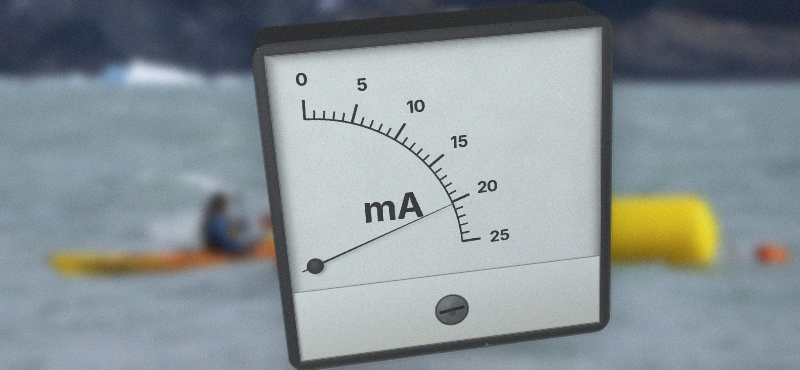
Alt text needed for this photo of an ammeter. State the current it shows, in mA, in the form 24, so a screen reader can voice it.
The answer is 20
